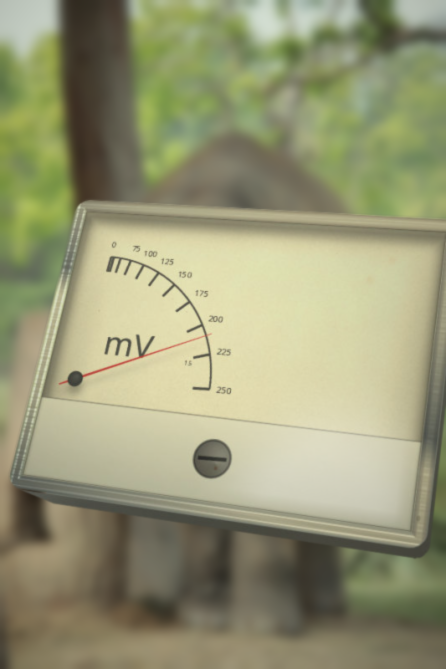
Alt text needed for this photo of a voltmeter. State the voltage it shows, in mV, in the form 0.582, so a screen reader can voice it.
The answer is 212.5
